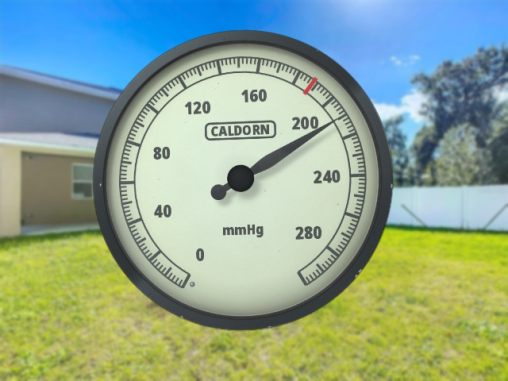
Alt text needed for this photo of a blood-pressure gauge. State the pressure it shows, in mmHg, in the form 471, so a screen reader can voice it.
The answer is 210
